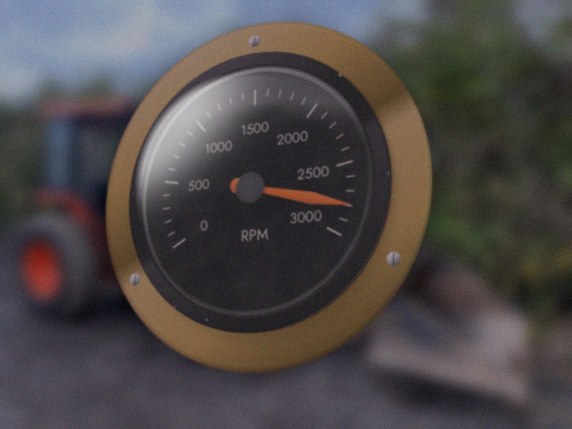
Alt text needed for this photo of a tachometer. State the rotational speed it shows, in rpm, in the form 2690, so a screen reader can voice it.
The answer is 2800
